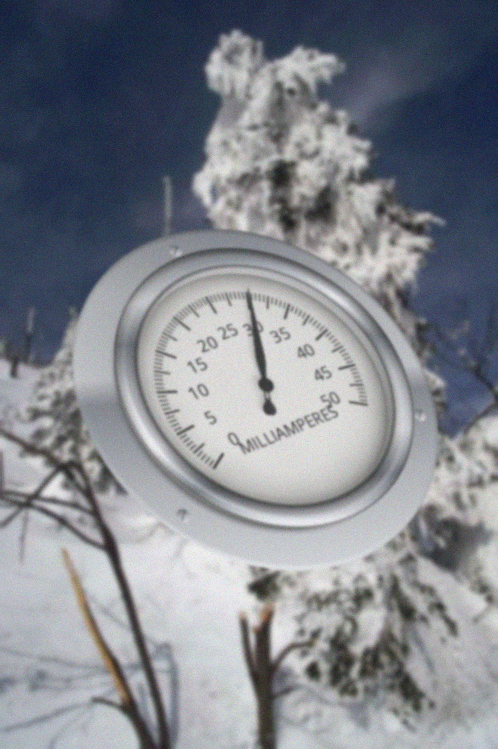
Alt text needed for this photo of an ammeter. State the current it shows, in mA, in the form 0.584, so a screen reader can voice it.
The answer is 30
